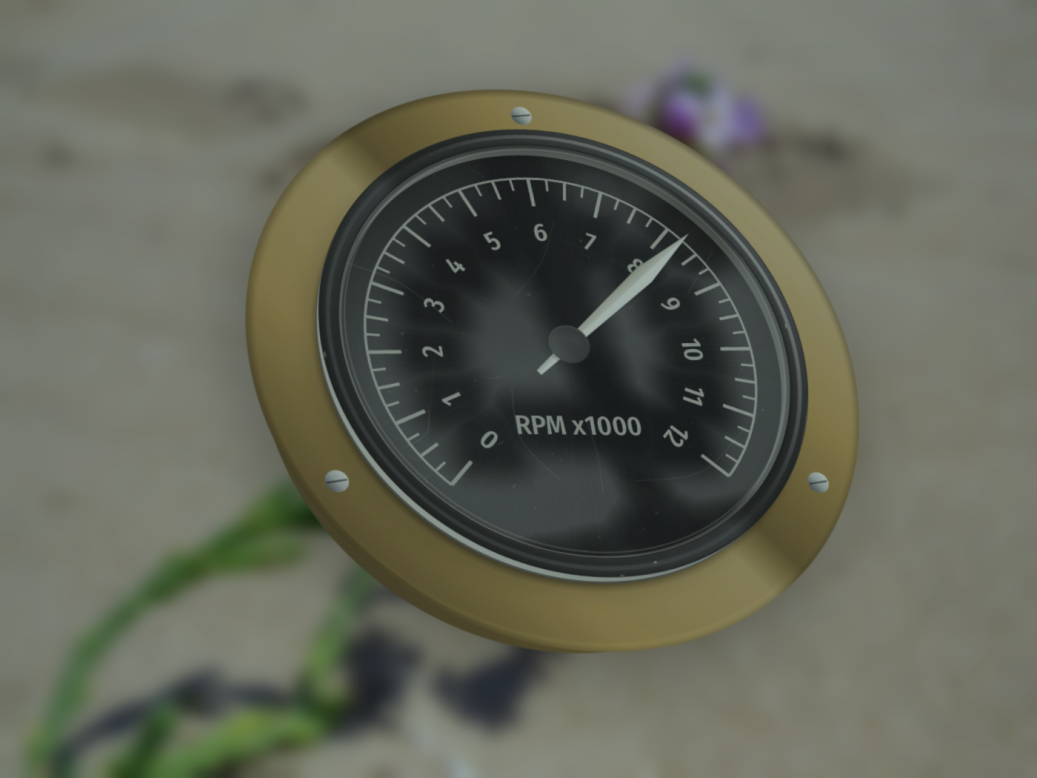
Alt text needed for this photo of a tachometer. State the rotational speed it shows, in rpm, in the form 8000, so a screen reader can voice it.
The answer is 8250
